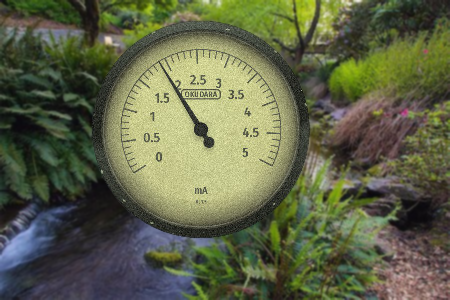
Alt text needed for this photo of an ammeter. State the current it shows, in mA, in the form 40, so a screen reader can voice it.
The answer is 1.9
